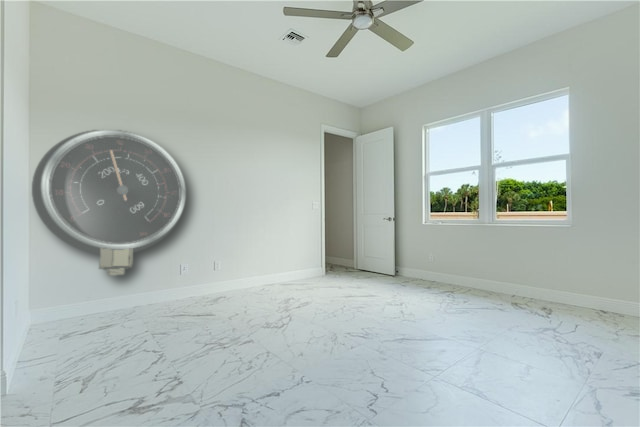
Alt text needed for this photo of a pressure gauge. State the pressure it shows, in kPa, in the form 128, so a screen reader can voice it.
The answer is 250
